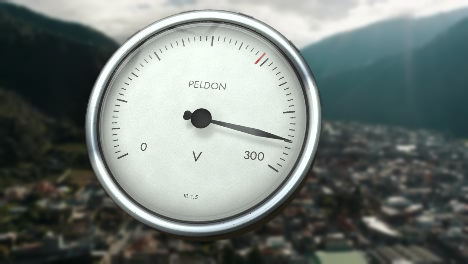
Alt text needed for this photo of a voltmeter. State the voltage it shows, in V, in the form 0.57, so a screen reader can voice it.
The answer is 275
